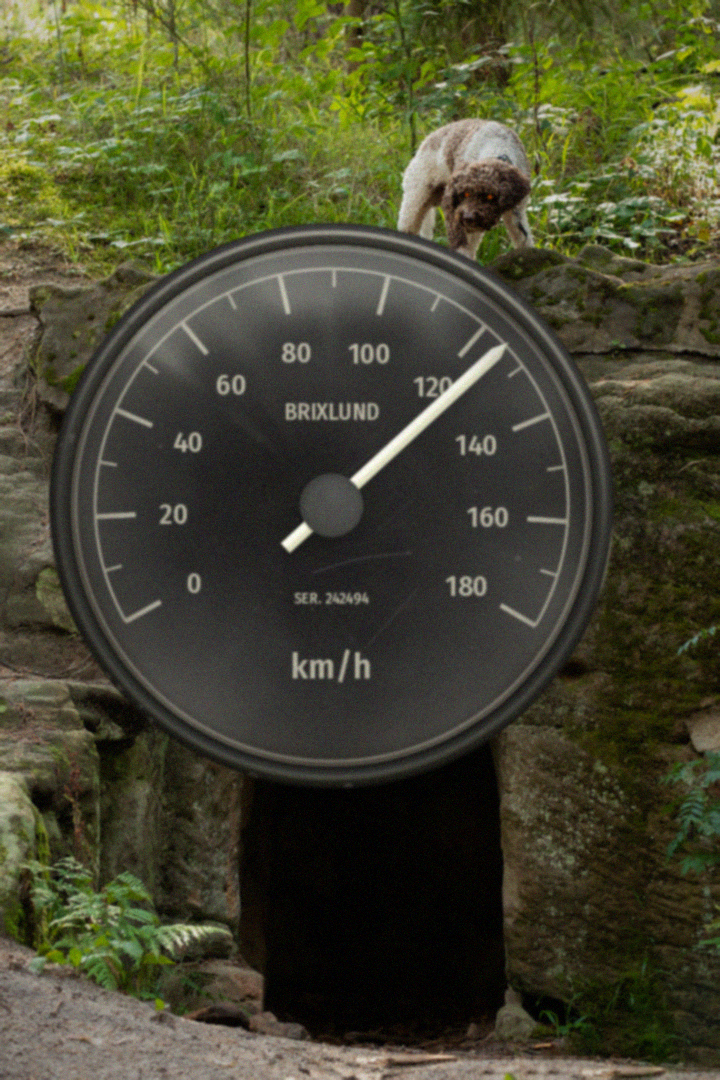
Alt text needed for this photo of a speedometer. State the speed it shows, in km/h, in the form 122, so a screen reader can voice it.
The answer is 125
